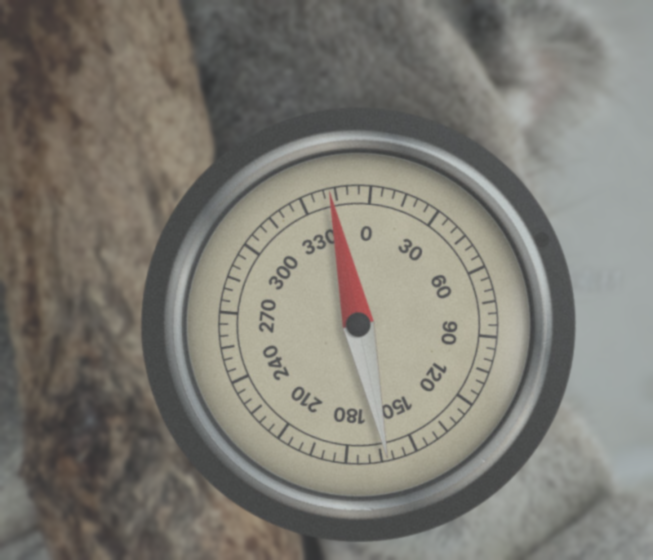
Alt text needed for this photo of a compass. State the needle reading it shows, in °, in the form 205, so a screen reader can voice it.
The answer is 342.5
